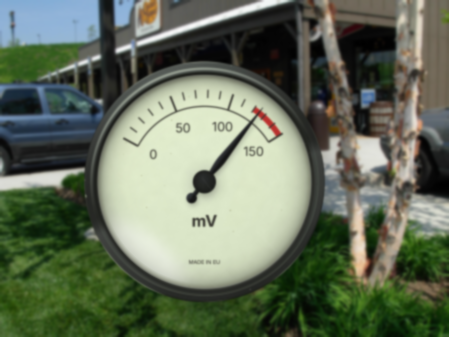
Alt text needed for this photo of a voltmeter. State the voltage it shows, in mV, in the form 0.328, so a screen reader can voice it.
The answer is 125
